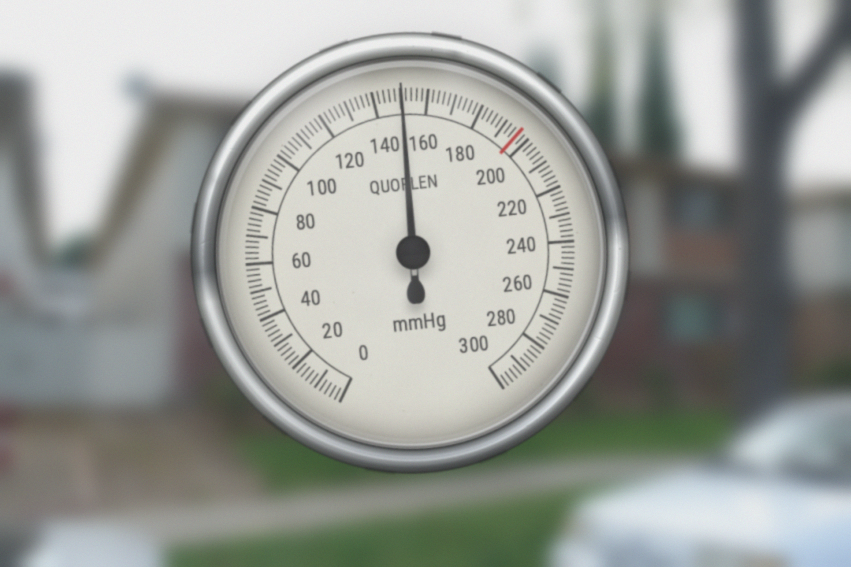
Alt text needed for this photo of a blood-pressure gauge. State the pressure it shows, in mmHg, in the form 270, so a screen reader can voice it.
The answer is 150
